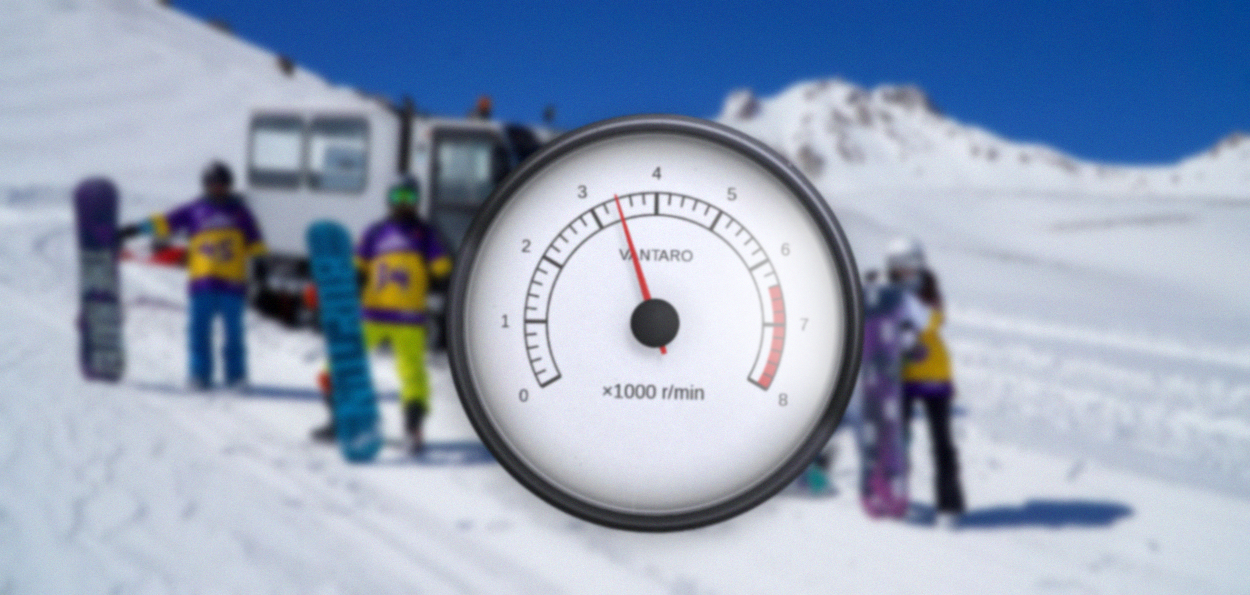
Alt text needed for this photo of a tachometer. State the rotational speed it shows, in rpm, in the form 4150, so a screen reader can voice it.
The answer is 3400
